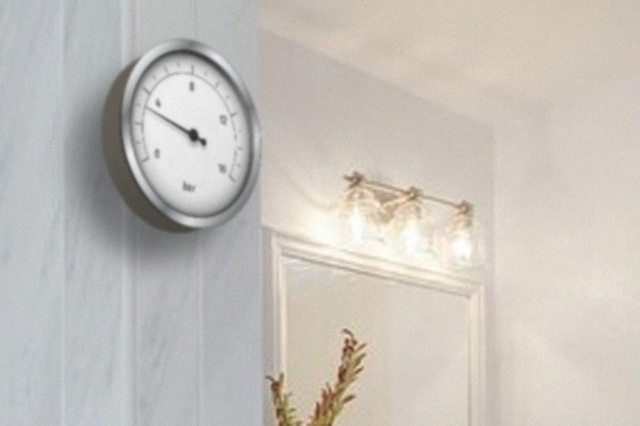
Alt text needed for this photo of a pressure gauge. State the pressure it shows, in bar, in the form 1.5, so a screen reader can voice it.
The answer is 3
